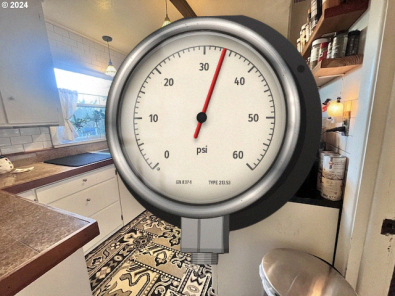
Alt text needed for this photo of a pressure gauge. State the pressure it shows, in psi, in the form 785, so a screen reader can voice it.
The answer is 34
